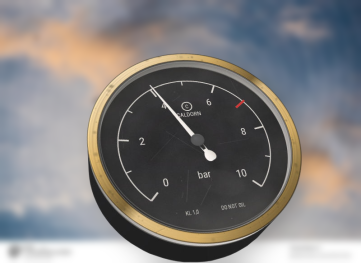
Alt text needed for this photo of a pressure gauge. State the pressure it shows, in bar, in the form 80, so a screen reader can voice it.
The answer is 4
